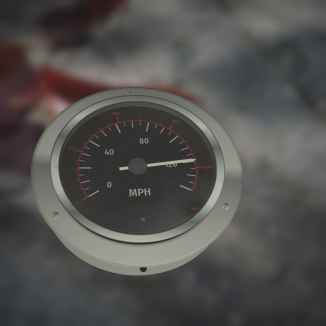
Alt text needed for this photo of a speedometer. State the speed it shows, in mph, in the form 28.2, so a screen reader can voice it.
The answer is 120
